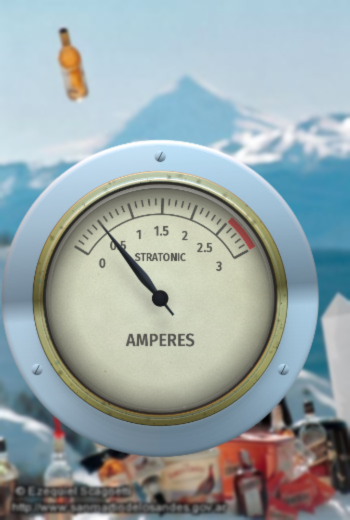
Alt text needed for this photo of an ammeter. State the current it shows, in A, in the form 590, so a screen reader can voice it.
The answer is 0.5
